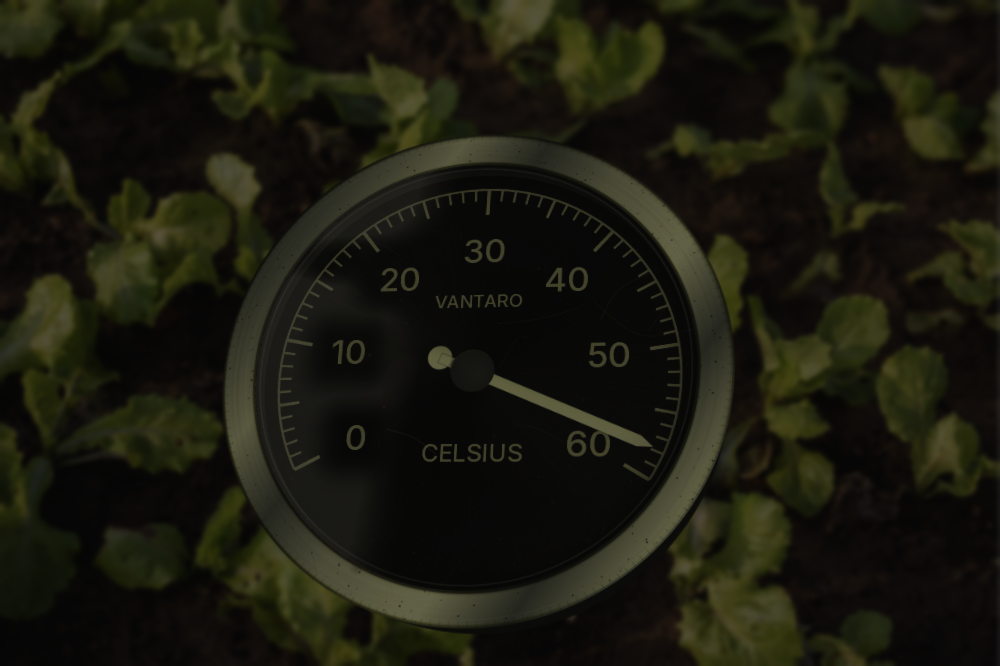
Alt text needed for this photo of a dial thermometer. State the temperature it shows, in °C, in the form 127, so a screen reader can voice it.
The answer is 58
